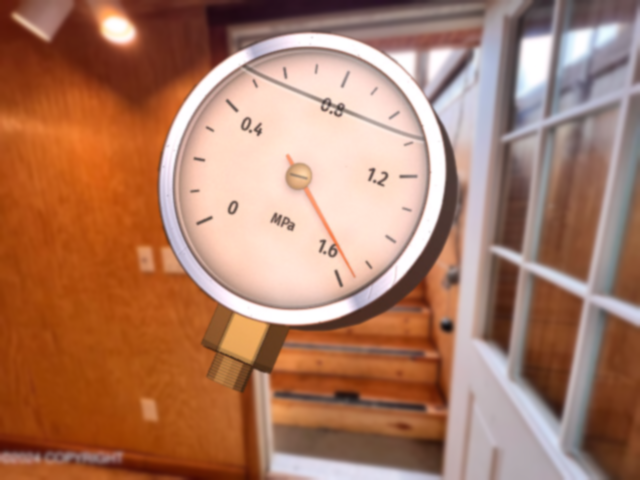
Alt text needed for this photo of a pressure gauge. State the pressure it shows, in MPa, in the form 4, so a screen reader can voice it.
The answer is 1.55
